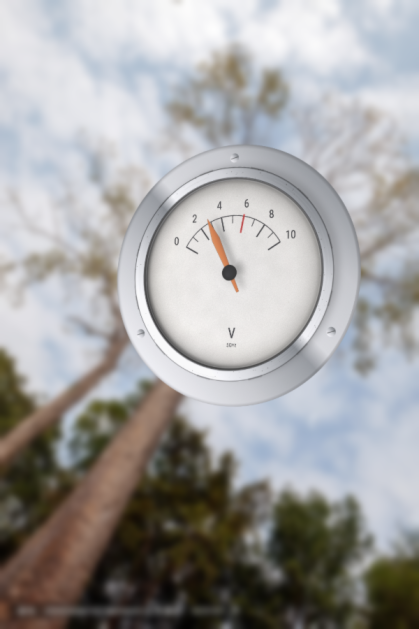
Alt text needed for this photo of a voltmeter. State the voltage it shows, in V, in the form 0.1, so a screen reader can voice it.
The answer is 3
